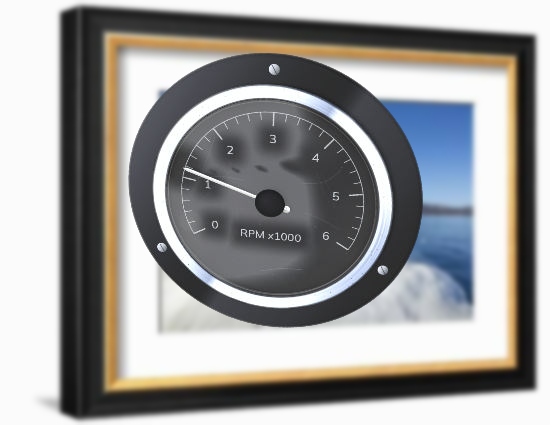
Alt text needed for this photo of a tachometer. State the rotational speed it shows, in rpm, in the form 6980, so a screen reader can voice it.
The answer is 1200
